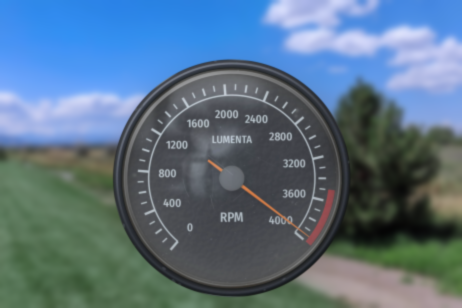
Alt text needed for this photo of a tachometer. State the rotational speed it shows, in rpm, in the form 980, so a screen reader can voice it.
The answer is 3950
